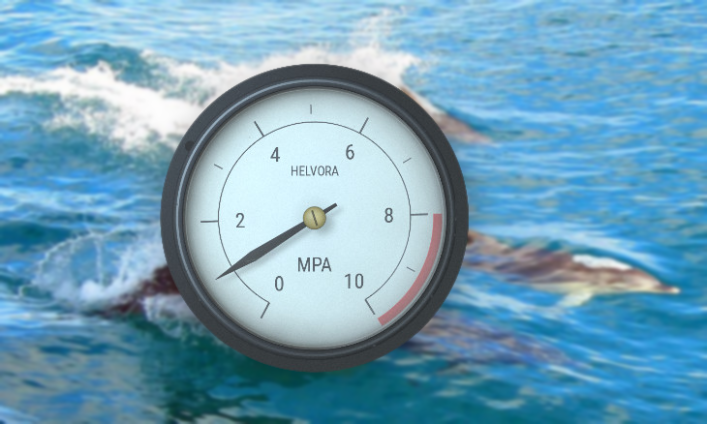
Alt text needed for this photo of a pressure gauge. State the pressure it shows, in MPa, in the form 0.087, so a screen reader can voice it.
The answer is 1
